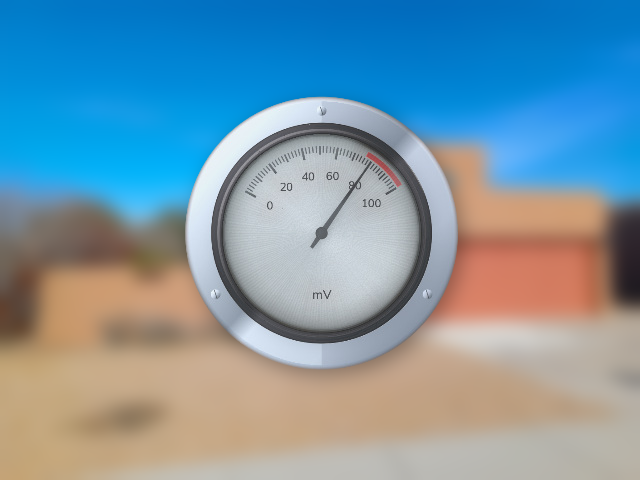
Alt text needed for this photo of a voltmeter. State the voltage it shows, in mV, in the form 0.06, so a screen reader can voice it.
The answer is 80
